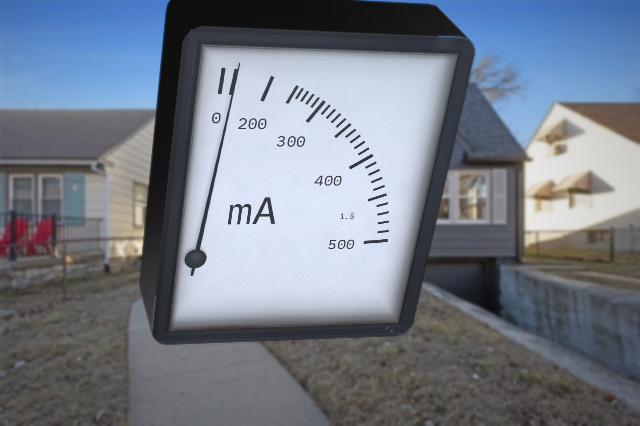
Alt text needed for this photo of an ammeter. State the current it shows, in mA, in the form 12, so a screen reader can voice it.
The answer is 100
